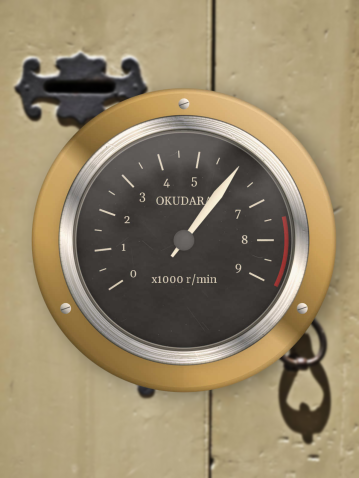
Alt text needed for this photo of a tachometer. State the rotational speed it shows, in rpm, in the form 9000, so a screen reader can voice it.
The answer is 6000
